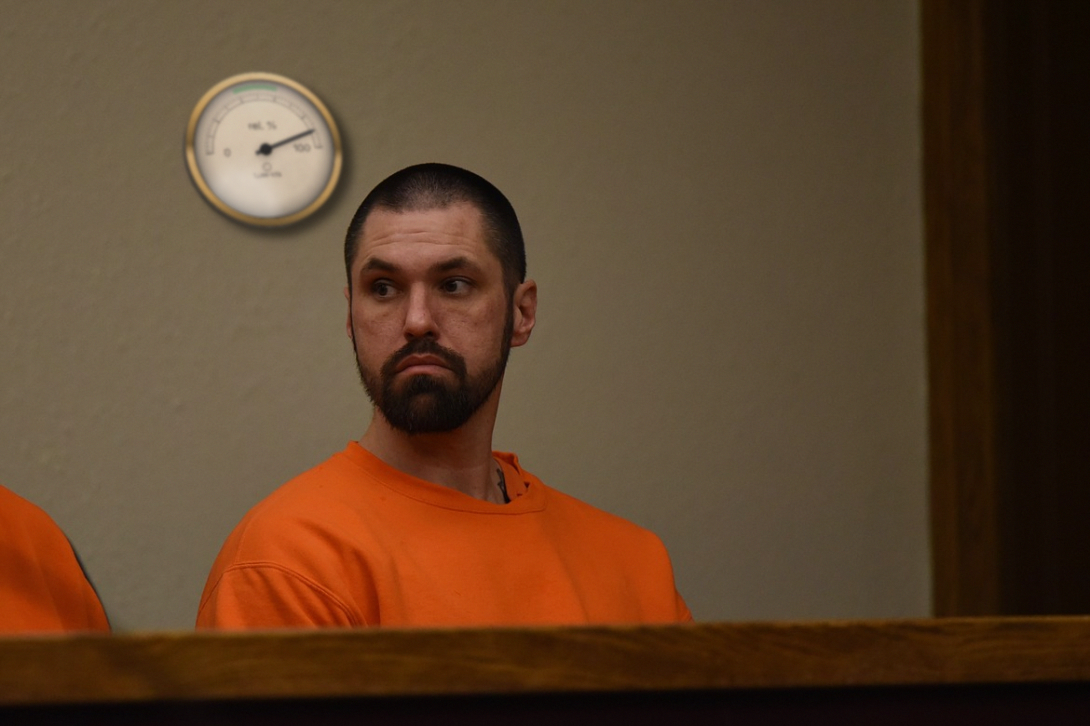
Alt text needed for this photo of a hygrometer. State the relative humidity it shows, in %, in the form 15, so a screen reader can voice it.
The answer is 90
